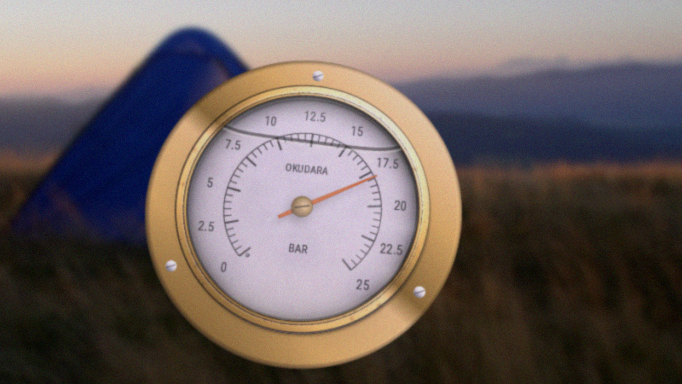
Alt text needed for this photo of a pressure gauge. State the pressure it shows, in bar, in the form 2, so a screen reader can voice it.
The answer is 18
